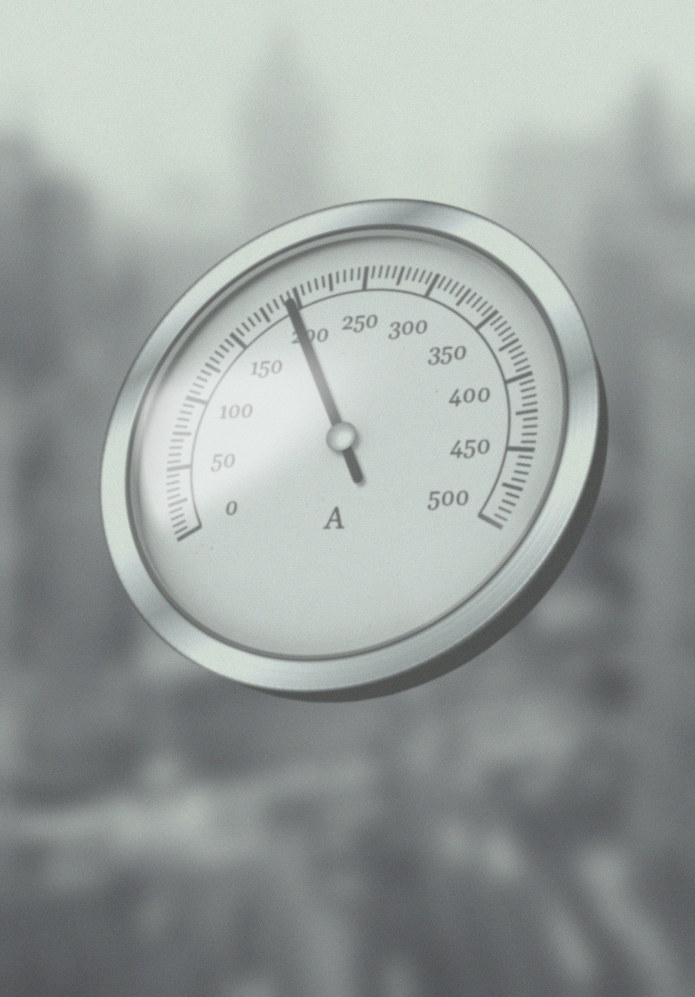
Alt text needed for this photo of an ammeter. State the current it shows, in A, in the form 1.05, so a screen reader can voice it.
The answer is 195
